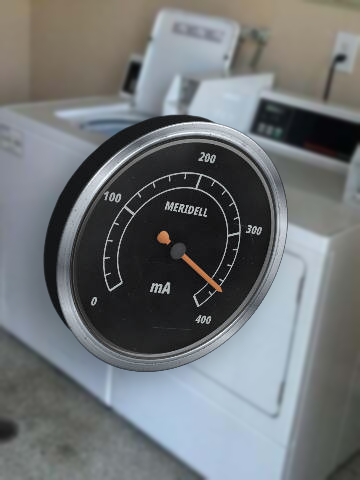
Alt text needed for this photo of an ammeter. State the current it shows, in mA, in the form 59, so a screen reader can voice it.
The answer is 370
